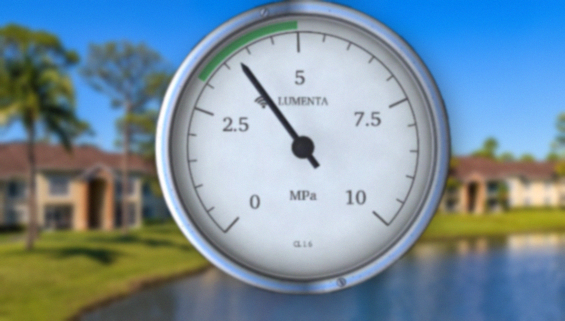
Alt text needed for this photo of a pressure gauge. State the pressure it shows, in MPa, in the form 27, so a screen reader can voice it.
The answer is 3.75
